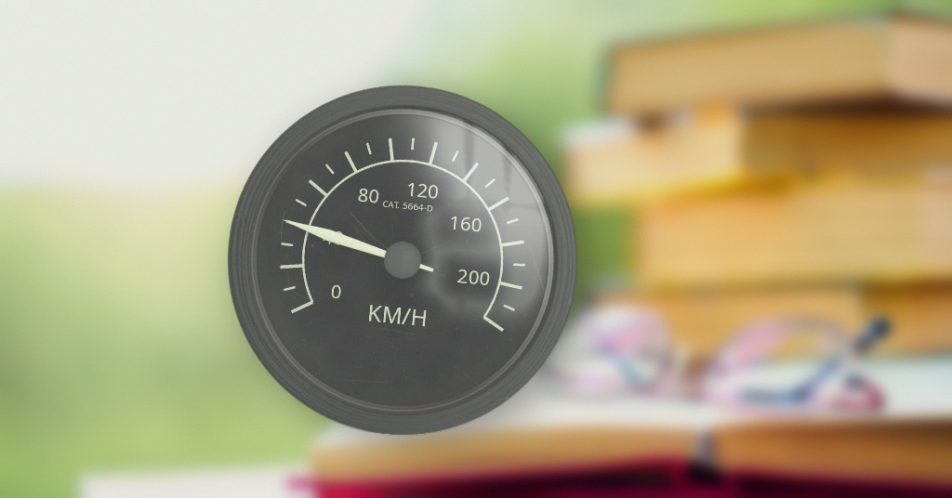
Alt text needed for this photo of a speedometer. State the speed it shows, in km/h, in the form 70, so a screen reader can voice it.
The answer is 40
